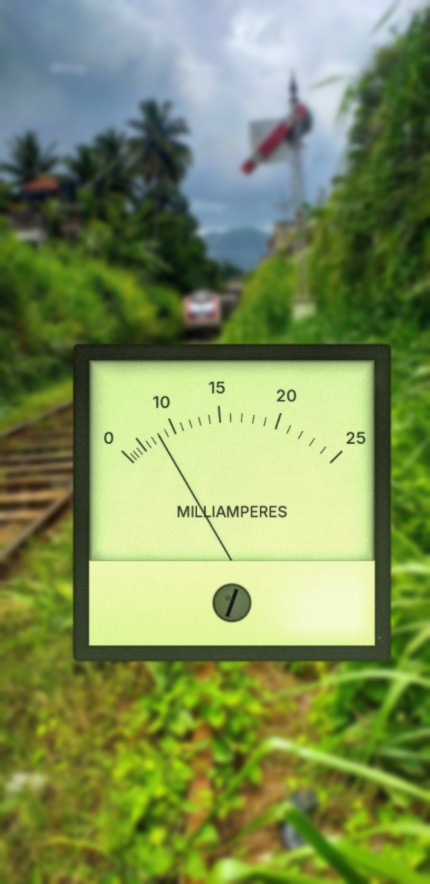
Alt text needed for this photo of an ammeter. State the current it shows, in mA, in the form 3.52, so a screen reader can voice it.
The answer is 8
